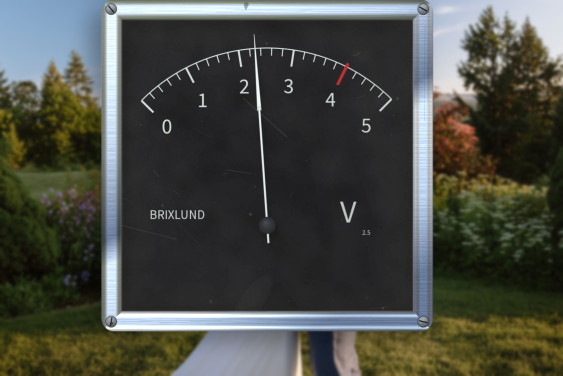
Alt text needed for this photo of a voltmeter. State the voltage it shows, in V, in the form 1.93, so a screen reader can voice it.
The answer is 2.3
